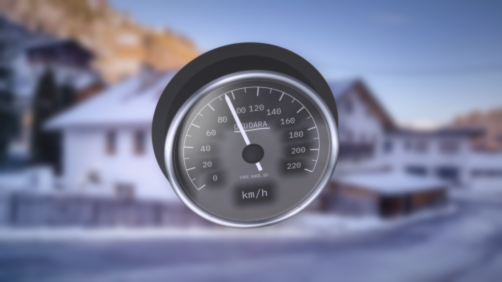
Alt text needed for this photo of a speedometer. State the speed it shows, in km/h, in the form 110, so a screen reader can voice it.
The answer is 95
